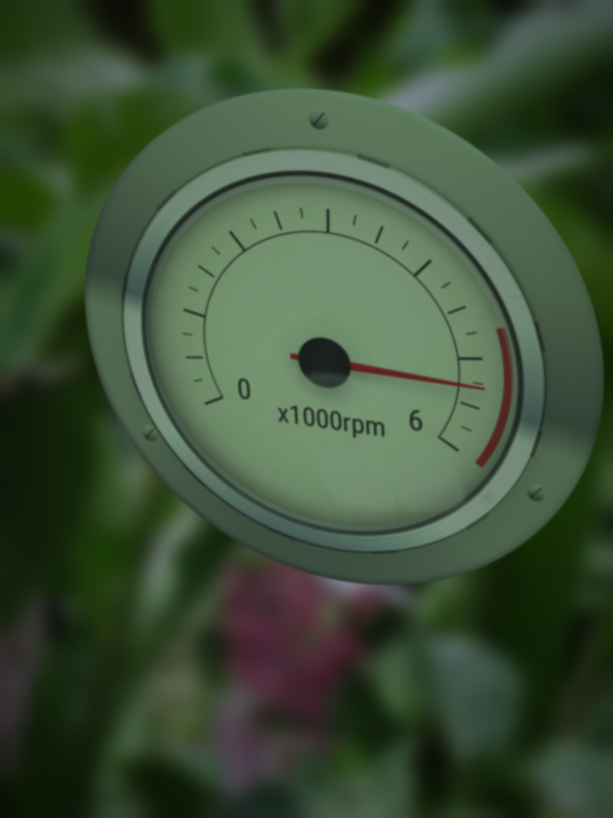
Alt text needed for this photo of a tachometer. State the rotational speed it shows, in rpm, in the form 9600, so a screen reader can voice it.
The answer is 5250
